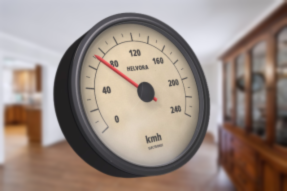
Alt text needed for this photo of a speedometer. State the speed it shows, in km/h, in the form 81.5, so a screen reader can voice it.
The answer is 70
